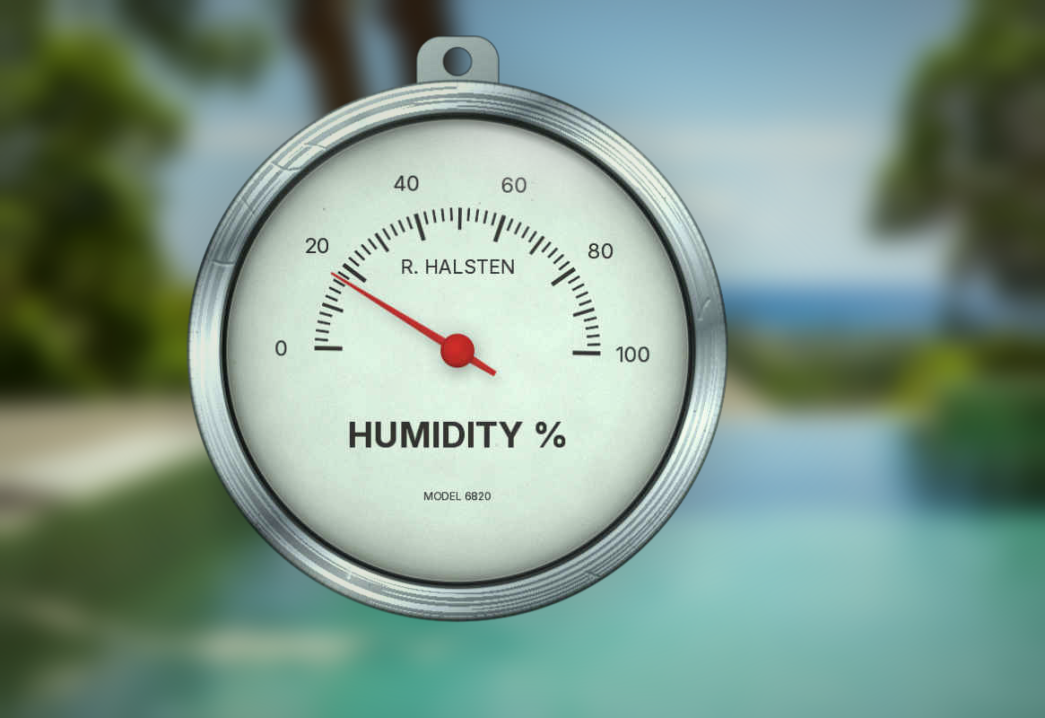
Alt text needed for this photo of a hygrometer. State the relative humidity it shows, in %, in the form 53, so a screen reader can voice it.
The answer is 17
